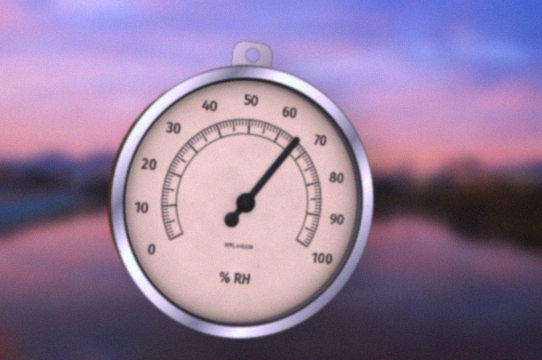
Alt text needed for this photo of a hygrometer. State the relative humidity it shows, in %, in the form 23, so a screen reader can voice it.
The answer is 65
